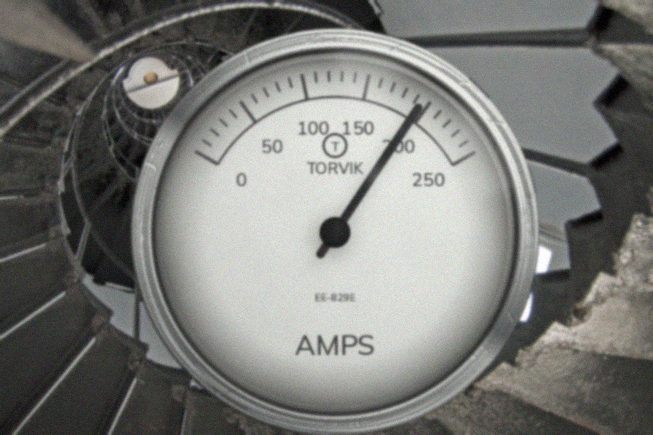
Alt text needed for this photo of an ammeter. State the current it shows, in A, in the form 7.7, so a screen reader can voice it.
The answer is 195
